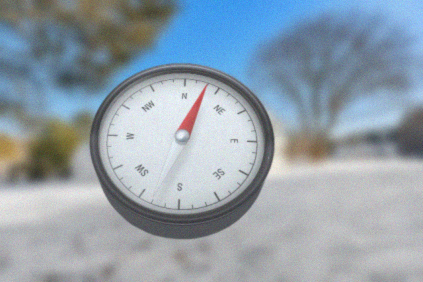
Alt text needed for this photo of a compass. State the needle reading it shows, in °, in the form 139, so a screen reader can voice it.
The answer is 20
